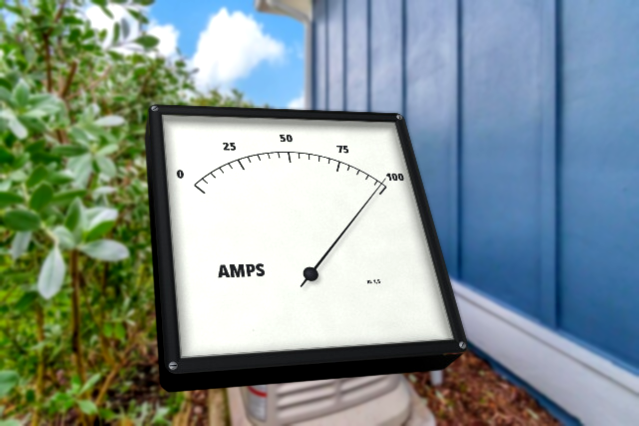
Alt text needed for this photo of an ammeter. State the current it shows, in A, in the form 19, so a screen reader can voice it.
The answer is 97.5
